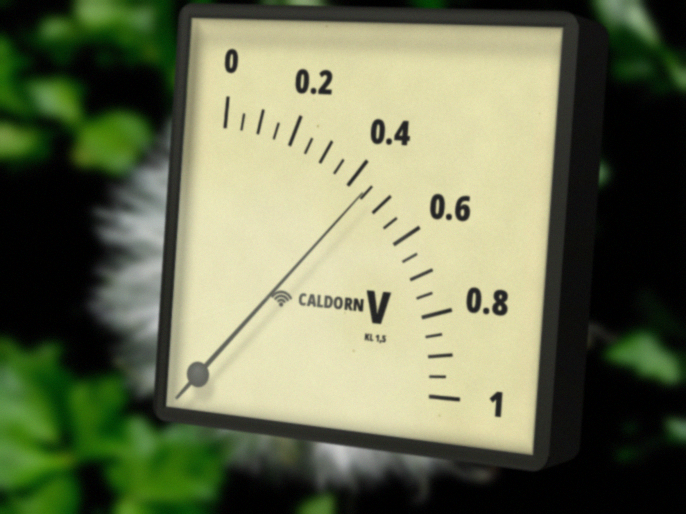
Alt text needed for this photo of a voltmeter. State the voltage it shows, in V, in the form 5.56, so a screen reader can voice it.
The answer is 0.45
